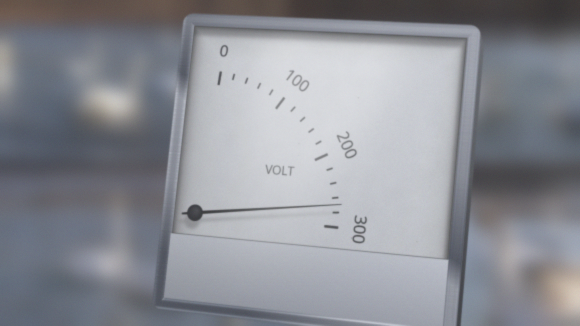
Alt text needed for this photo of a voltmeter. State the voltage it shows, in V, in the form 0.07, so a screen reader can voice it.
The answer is 270
